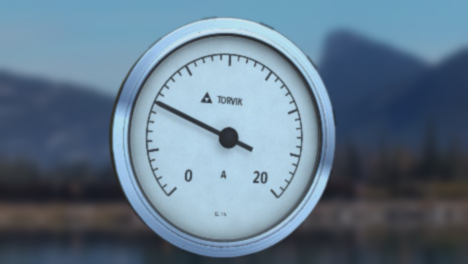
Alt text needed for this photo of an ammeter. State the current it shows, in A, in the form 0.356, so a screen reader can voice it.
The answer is 5
